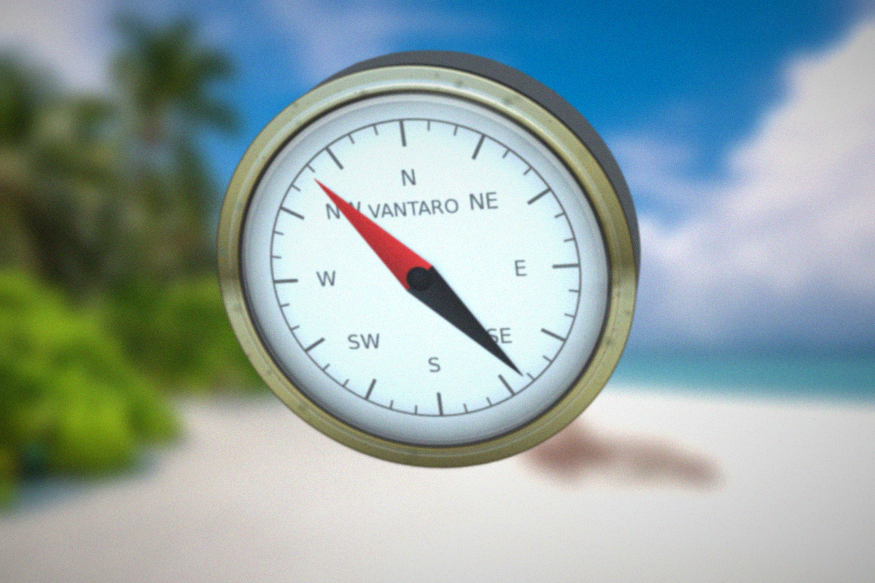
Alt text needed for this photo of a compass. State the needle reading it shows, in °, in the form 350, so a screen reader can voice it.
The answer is 320
